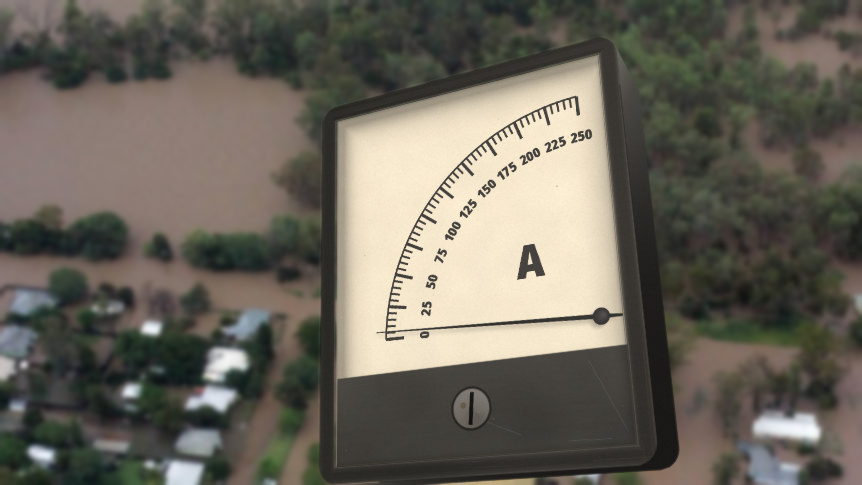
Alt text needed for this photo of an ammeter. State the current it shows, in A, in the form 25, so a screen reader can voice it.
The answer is 5
